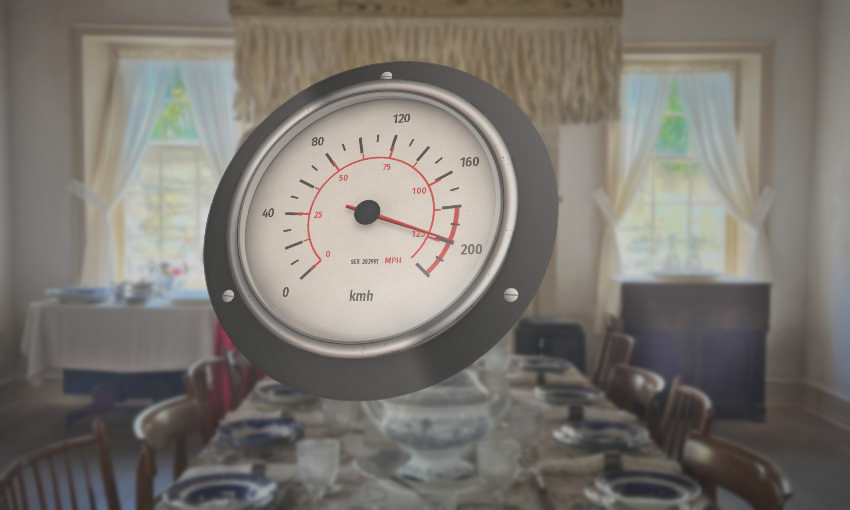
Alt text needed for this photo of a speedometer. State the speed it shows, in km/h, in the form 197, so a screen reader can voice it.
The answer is 200
